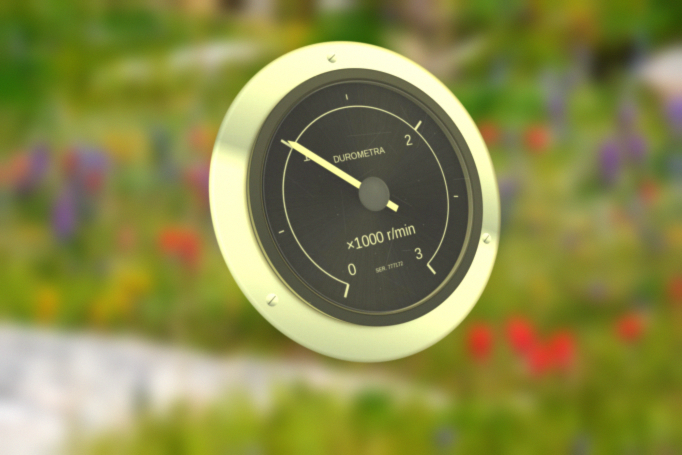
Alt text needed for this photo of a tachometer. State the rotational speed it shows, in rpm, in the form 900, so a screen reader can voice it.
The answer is 1000
